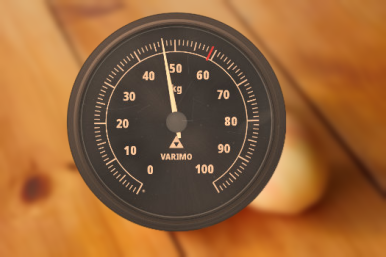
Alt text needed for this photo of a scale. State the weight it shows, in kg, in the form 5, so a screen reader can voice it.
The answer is 47
